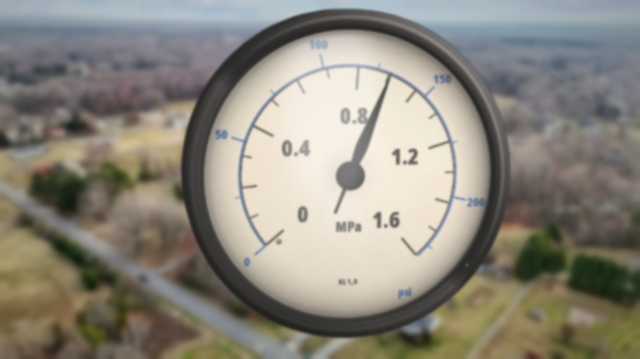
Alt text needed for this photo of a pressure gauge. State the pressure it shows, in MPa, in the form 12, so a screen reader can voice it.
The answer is 0.9
